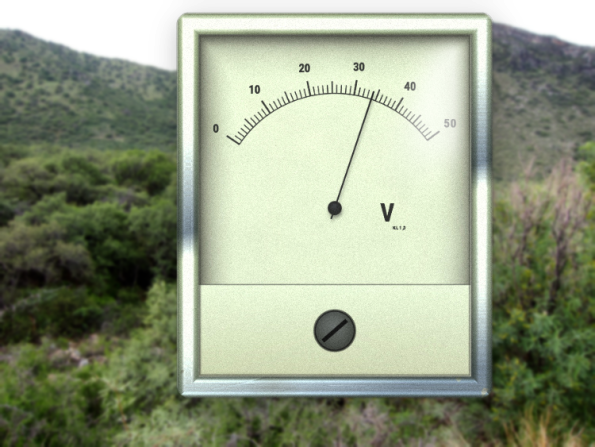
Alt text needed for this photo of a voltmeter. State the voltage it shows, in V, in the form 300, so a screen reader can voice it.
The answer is 34
